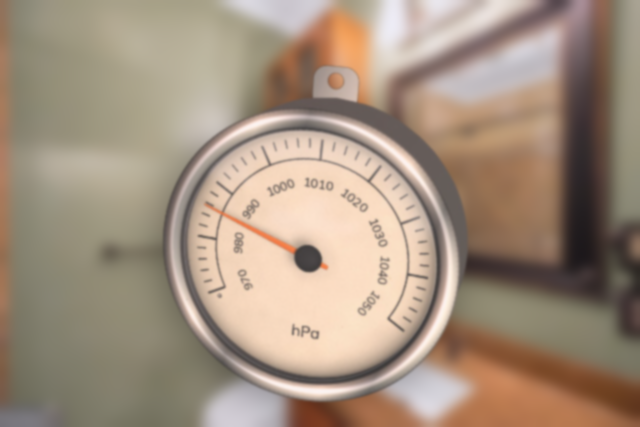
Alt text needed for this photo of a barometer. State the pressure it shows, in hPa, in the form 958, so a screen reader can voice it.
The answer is 986
